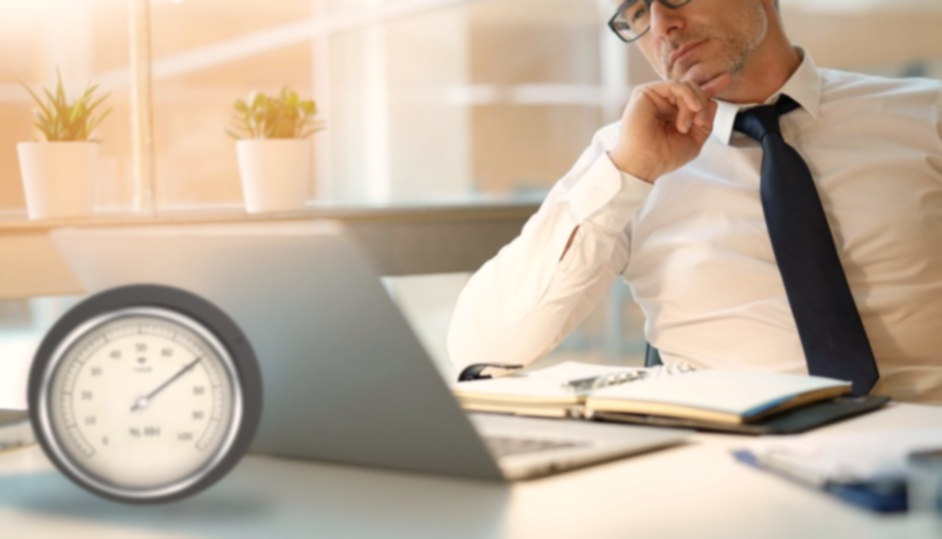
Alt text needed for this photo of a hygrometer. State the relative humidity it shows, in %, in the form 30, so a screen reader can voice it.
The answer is 70
